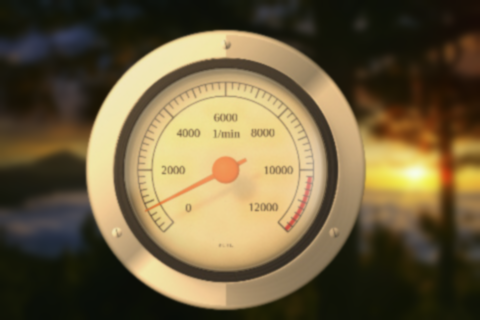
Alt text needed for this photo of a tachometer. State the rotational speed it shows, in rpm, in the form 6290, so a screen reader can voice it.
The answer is 800
